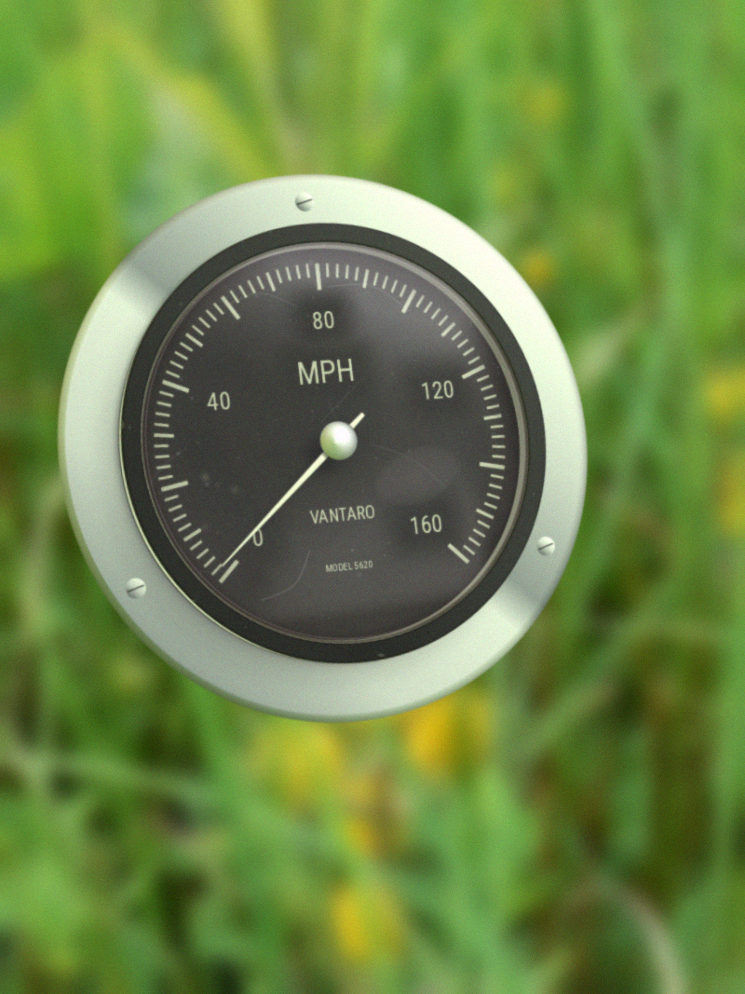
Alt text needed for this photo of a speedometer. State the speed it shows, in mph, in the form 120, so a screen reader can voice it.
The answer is 2
